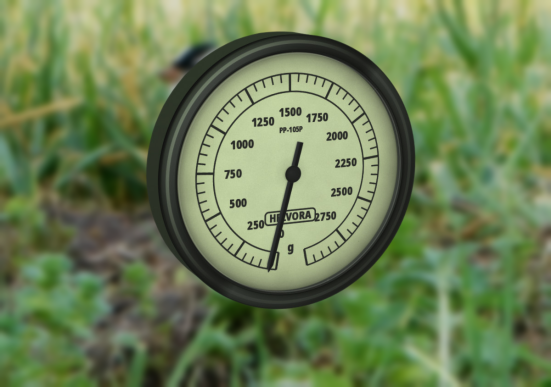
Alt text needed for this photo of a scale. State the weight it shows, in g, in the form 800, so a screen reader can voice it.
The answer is 50
